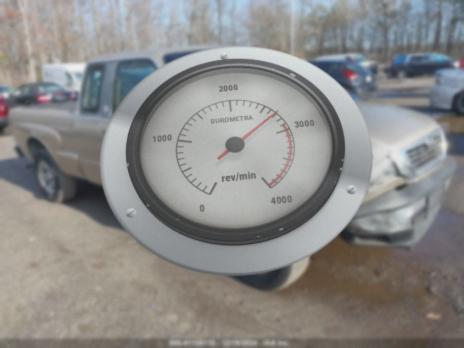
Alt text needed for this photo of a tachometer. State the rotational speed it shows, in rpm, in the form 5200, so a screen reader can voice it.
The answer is 2700
